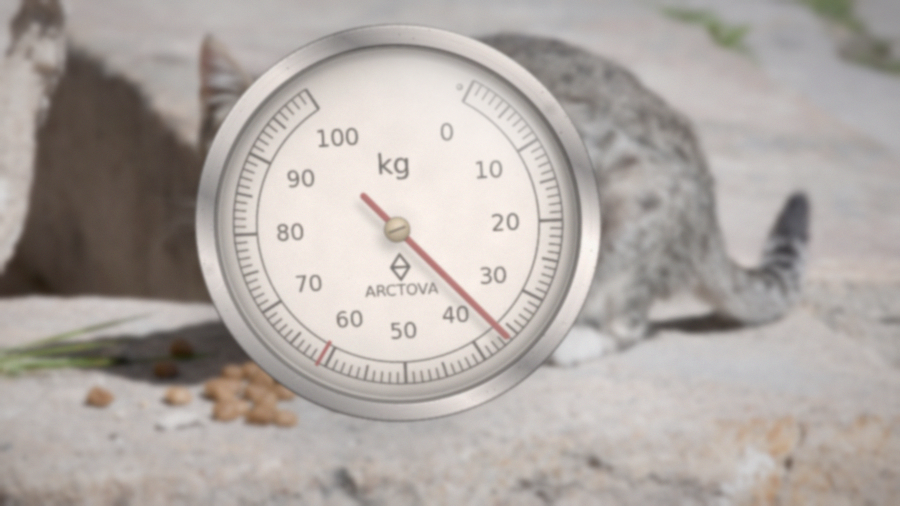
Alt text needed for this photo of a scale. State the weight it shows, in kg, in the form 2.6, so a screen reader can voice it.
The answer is 36
